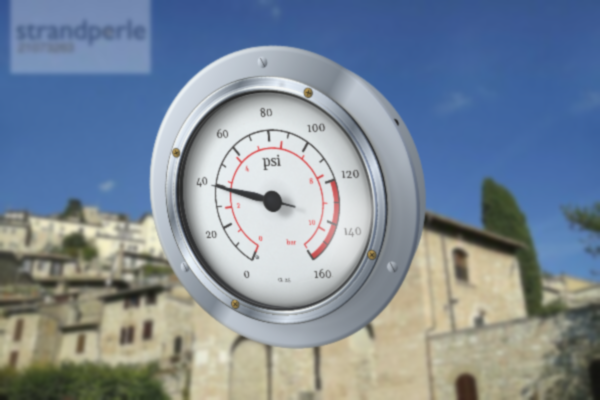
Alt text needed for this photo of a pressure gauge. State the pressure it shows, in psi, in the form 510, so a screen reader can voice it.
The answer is 40
